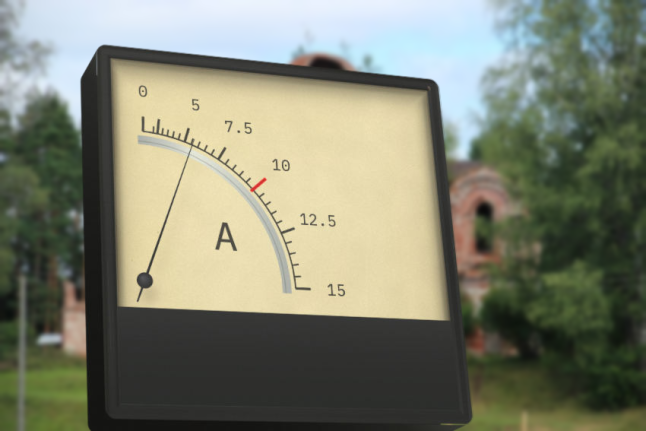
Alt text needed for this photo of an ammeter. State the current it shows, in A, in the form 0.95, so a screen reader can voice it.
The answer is 5.5
